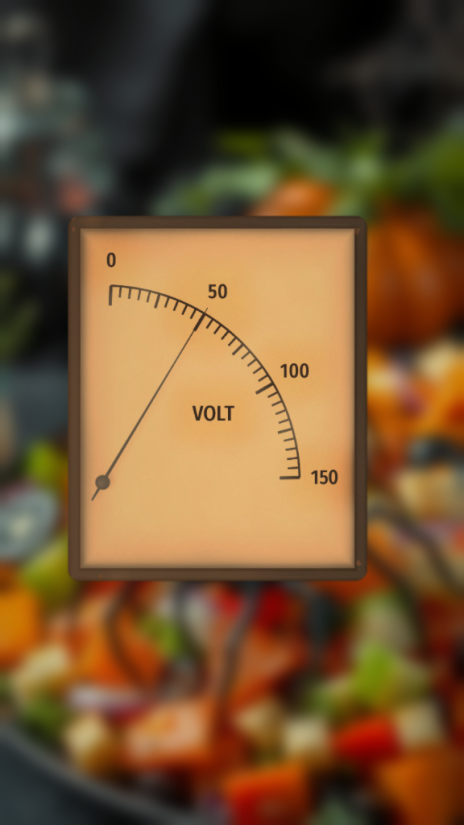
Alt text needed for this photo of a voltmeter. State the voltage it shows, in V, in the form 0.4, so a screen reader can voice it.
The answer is 50
